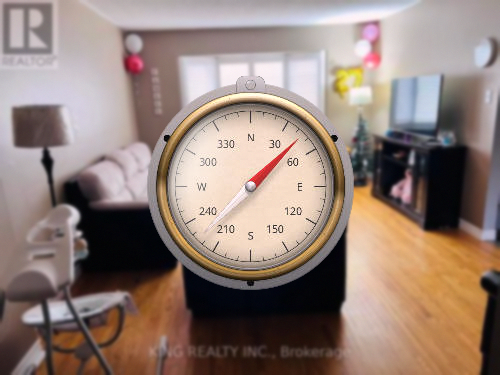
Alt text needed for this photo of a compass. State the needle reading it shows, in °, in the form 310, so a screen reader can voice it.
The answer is 45
